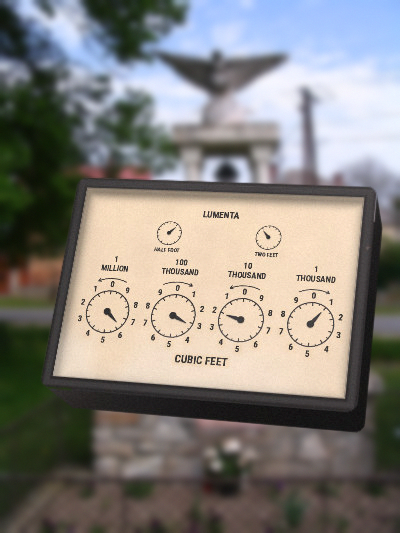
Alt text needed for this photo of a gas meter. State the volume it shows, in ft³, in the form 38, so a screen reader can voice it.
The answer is 632100
